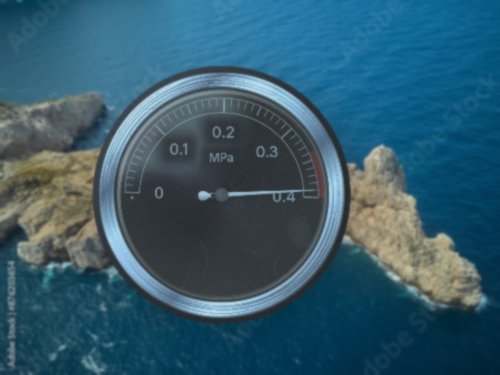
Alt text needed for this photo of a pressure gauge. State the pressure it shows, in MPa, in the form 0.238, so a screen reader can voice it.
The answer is 0.39
